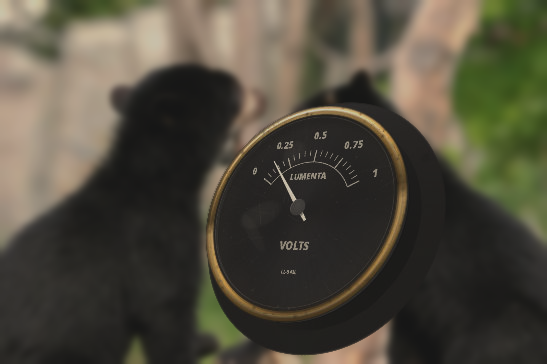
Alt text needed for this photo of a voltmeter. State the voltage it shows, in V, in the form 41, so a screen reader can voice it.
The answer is 0.15
